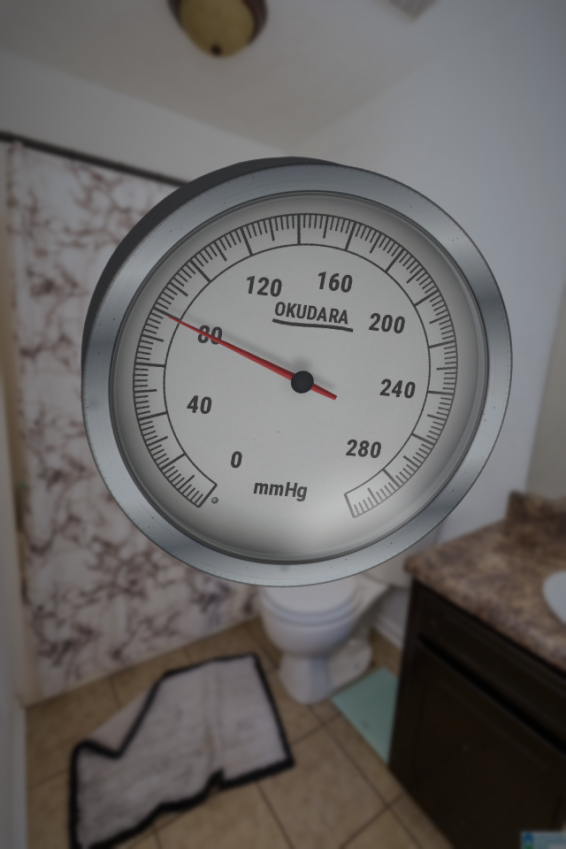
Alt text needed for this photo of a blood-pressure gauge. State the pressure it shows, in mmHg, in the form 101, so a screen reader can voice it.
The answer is 80
